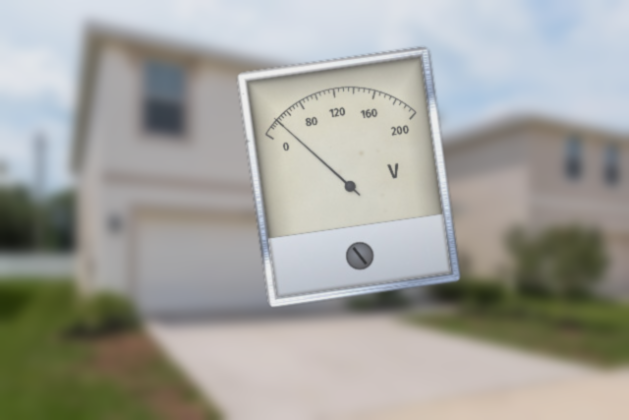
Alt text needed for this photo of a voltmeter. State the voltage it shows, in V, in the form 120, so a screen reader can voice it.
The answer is 40
